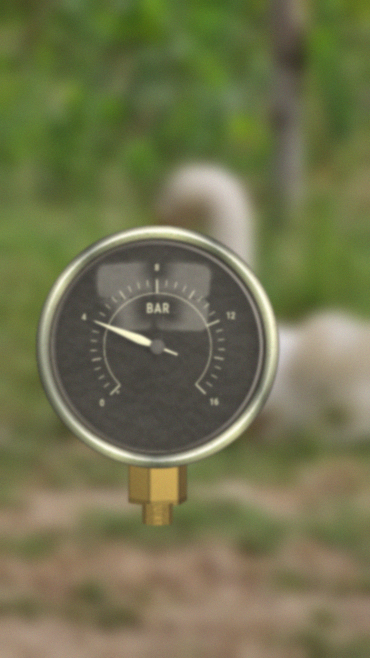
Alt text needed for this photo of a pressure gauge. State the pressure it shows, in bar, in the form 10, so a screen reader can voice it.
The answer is 4
